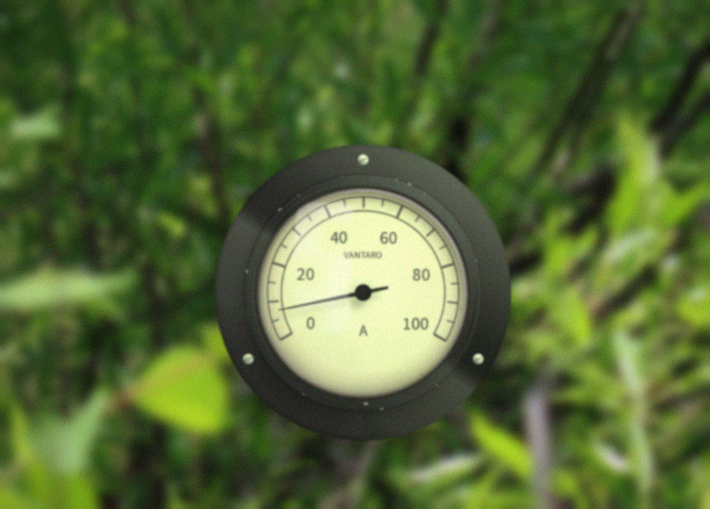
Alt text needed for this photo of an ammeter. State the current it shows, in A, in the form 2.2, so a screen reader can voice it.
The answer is 7.5
